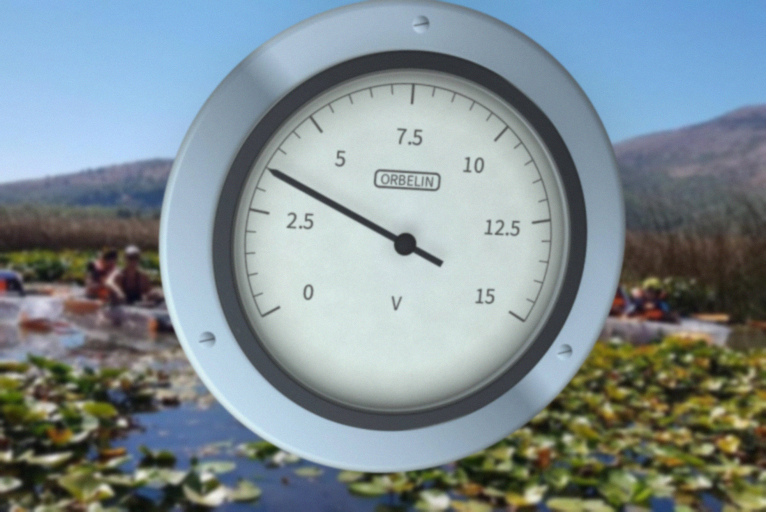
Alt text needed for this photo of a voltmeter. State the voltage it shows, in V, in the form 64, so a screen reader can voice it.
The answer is 3.5
